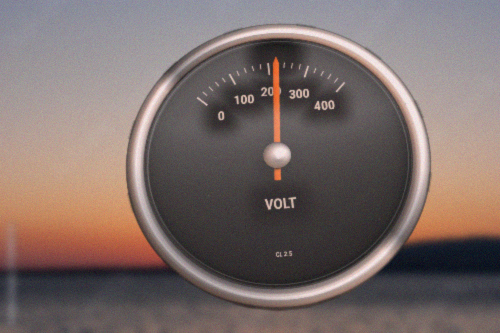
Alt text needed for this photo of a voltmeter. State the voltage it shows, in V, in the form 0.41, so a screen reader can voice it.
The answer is 220
